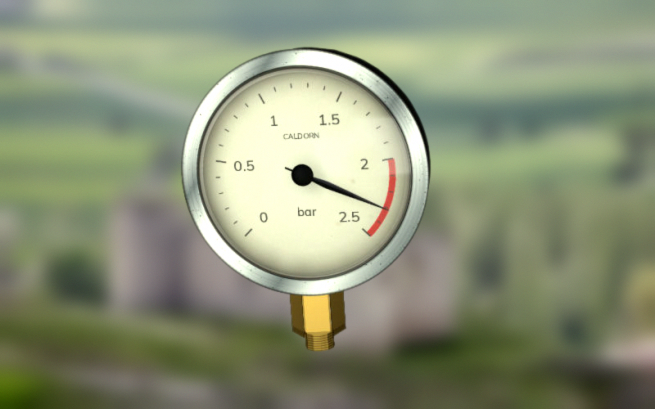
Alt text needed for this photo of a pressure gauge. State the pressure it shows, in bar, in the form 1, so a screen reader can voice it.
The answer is 2.3
